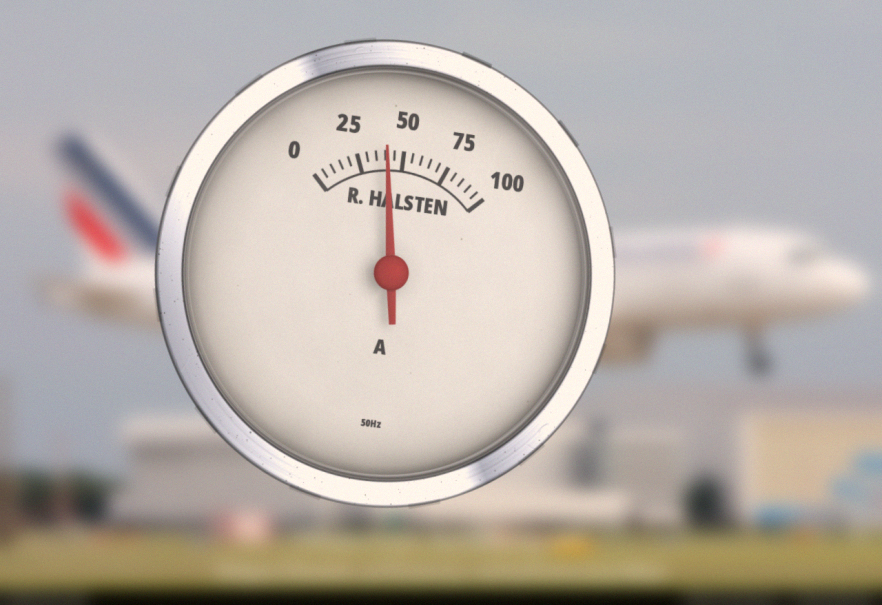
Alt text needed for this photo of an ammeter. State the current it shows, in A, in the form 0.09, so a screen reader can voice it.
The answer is 40
